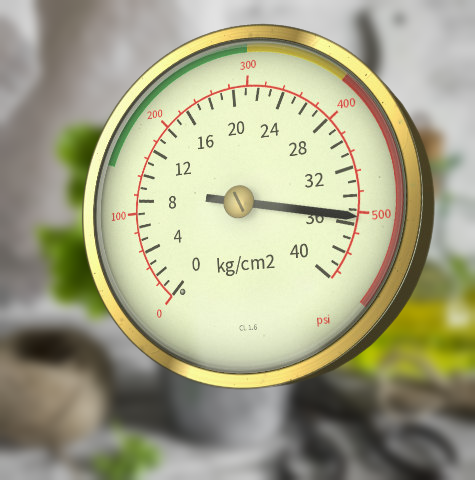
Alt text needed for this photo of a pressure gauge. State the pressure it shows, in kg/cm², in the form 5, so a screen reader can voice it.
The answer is 35.5
